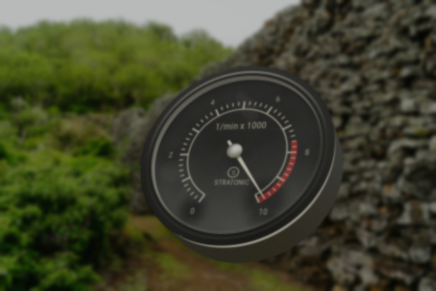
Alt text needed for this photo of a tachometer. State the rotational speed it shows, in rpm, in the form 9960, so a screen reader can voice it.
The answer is 9800
